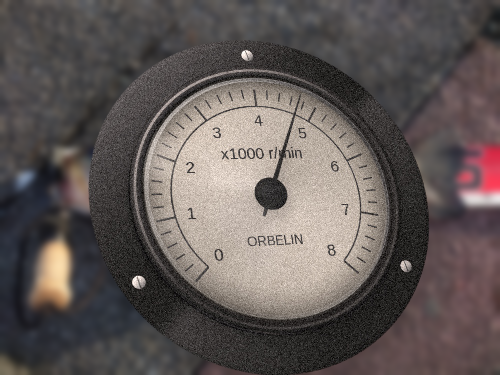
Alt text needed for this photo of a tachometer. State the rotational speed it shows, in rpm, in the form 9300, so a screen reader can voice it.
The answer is 4700
